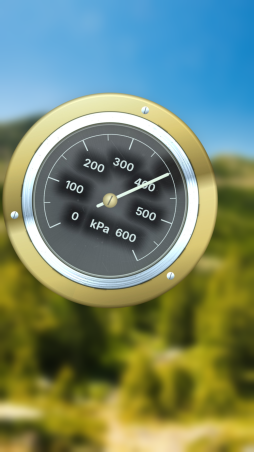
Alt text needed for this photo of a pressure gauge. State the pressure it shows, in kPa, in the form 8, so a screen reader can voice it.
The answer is 400
